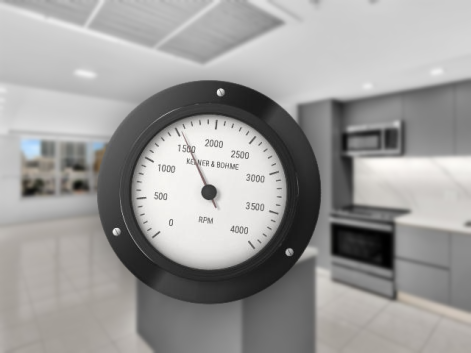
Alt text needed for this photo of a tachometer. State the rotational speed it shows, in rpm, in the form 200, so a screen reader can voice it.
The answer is 1550
